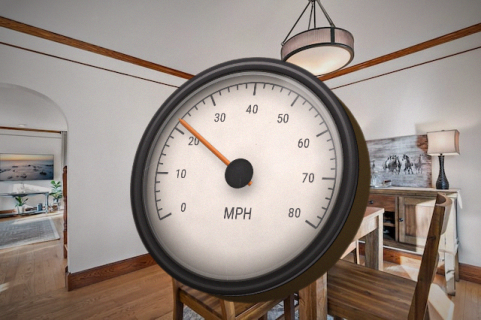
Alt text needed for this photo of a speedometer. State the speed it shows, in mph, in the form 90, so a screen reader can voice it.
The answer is 22
